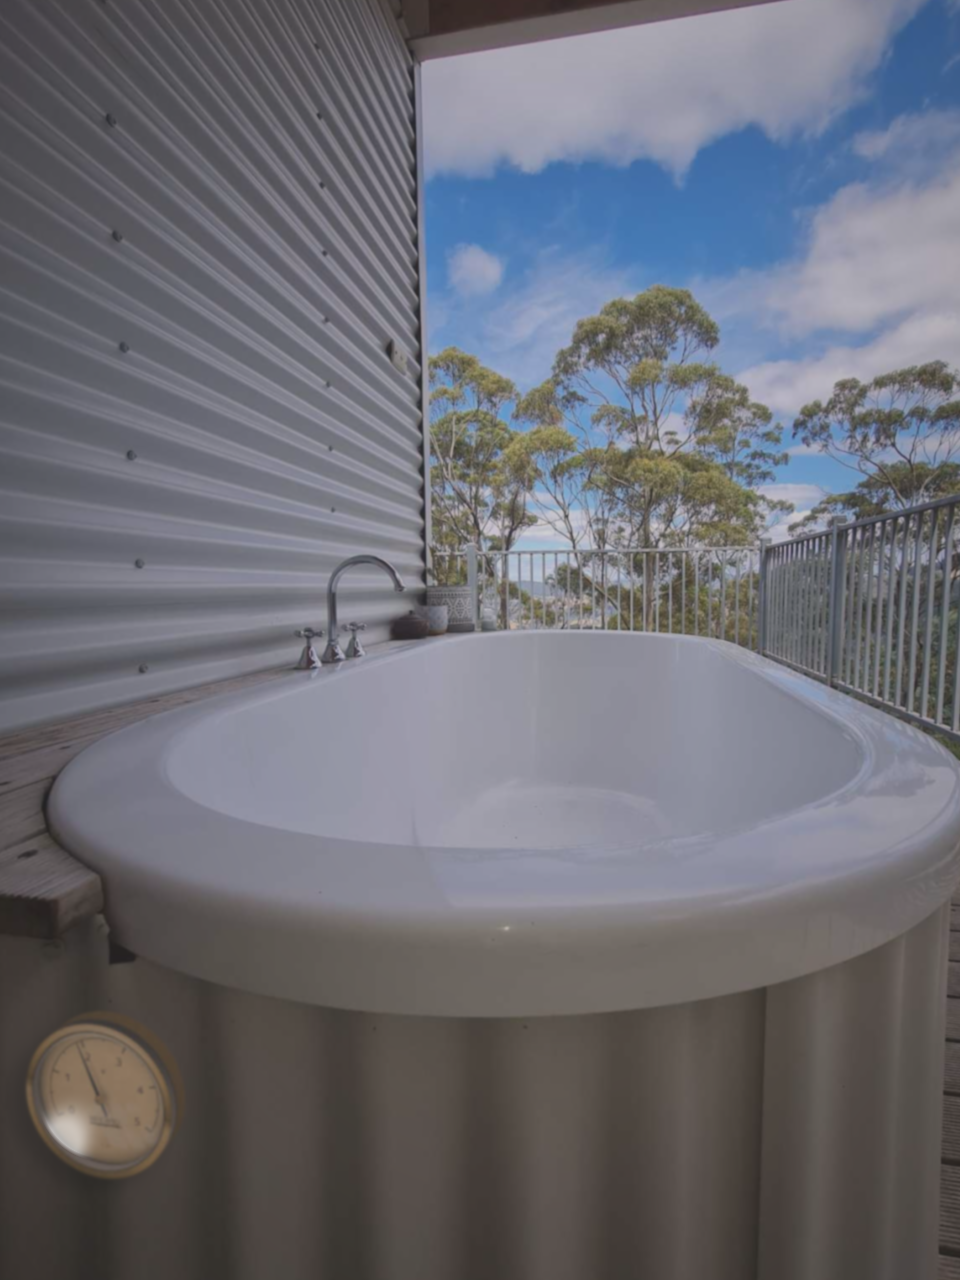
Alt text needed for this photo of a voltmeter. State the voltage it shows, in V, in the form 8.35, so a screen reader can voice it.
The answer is 2
